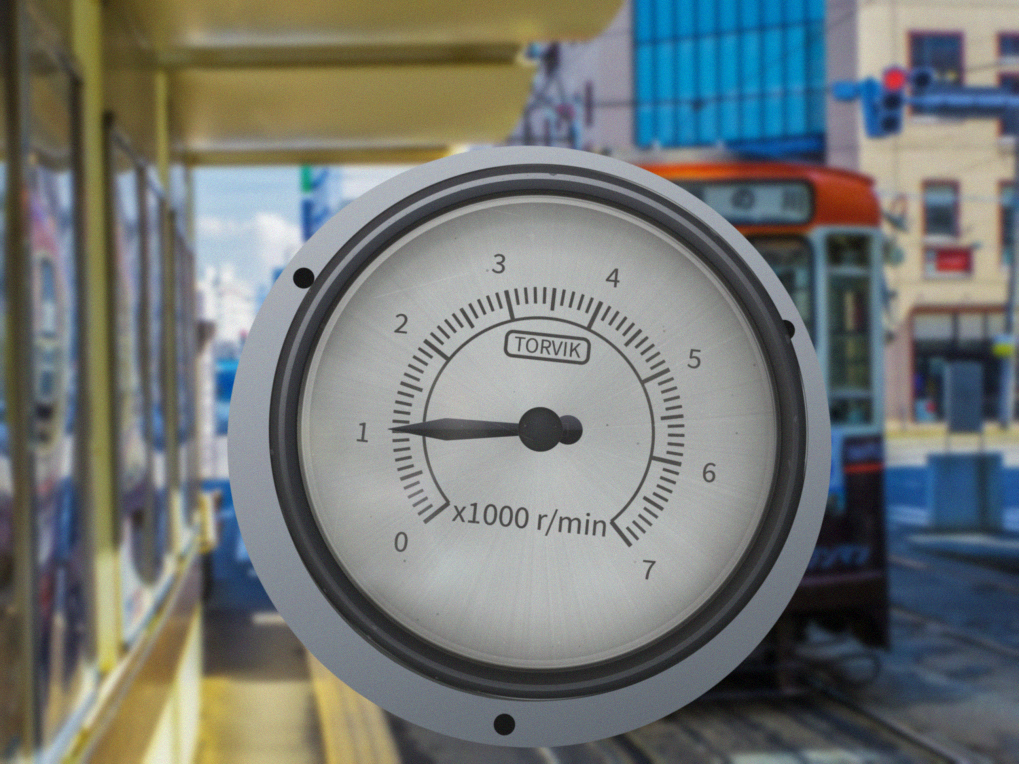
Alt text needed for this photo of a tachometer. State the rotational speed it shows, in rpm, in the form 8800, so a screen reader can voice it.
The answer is 1000
